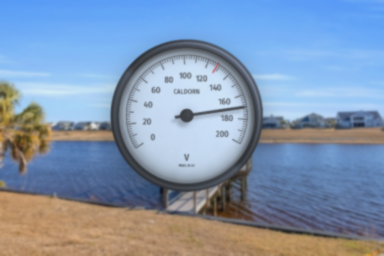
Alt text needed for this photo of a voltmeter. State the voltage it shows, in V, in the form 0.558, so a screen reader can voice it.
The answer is 170
